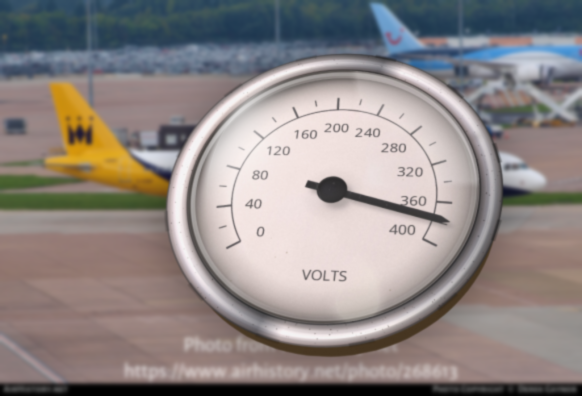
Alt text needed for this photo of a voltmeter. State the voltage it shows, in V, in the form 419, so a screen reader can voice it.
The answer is 380
